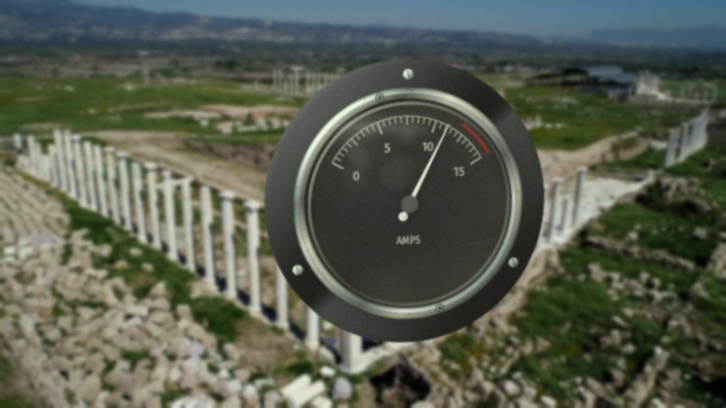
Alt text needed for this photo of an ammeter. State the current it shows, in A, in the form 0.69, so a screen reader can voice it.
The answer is 11
